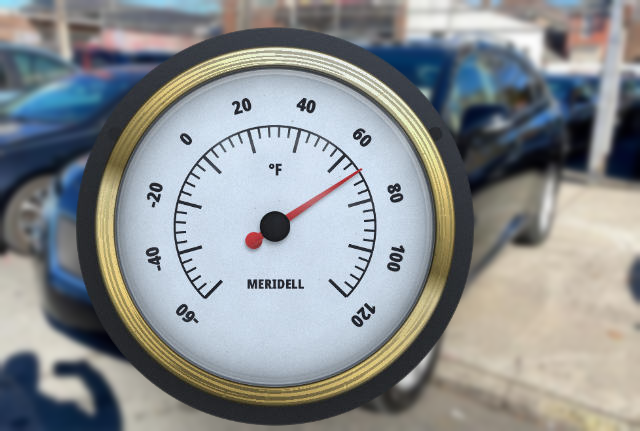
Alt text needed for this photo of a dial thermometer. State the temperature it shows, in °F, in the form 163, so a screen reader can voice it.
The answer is 68
